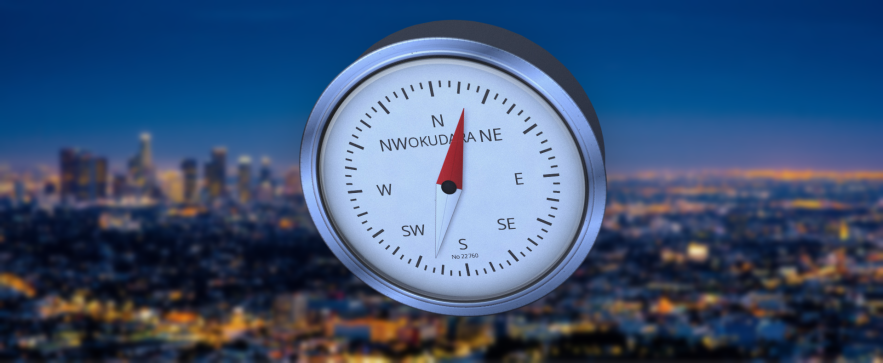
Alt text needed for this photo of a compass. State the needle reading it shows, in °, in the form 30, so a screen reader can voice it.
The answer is 20
